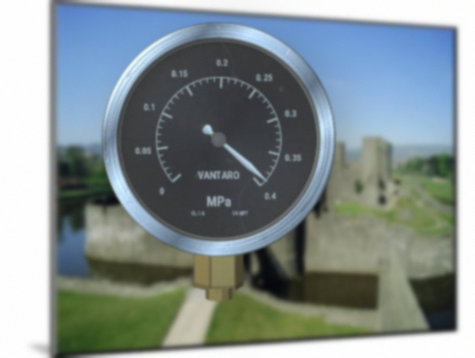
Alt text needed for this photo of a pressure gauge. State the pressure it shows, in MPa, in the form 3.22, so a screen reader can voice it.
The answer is 0.39
